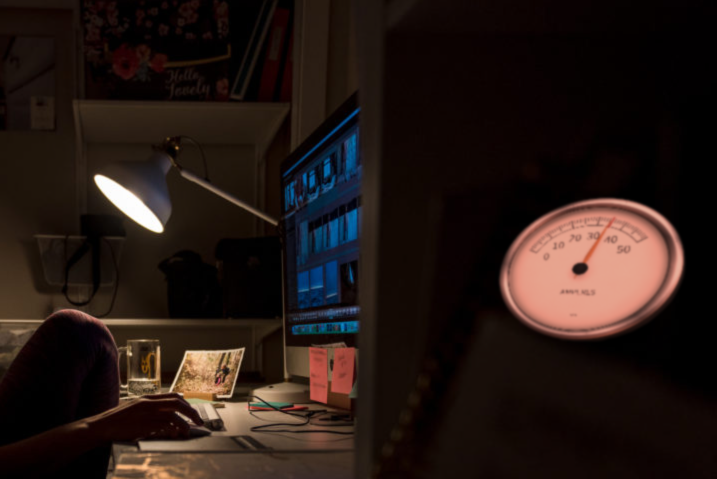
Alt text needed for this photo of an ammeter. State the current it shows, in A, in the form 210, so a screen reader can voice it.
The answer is 35
